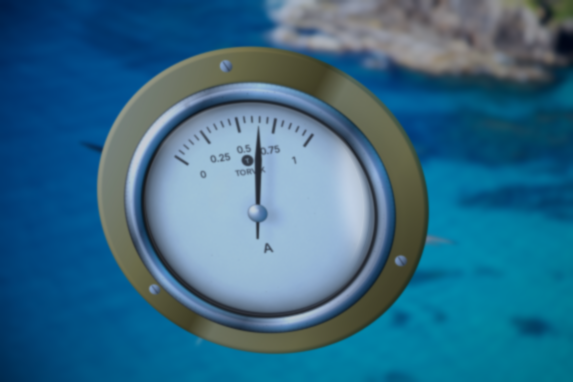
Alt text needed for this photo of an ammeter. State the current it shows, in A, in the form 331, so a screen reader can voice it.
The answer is 0.65
